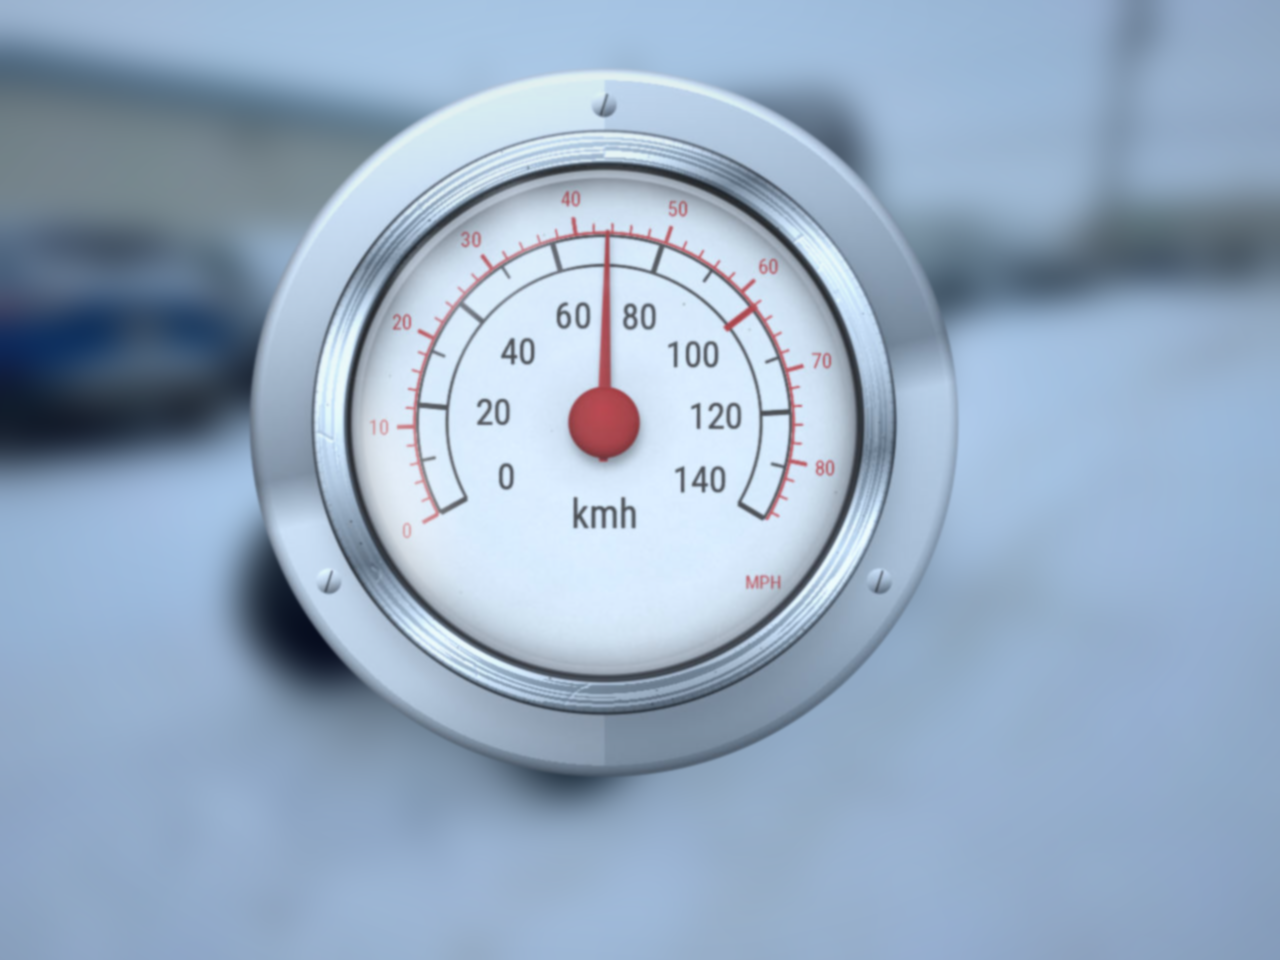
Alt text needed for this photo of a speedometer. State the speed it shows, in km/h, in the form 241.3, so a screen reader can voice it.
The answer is 70
